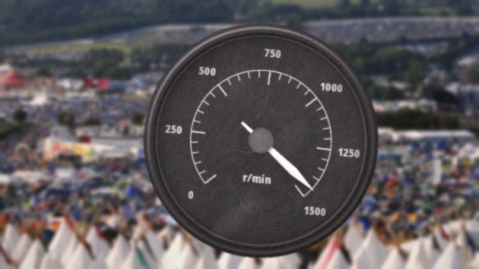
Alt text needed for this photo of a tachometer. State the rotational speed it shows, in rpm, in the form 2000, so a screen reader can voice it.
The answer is 1450
